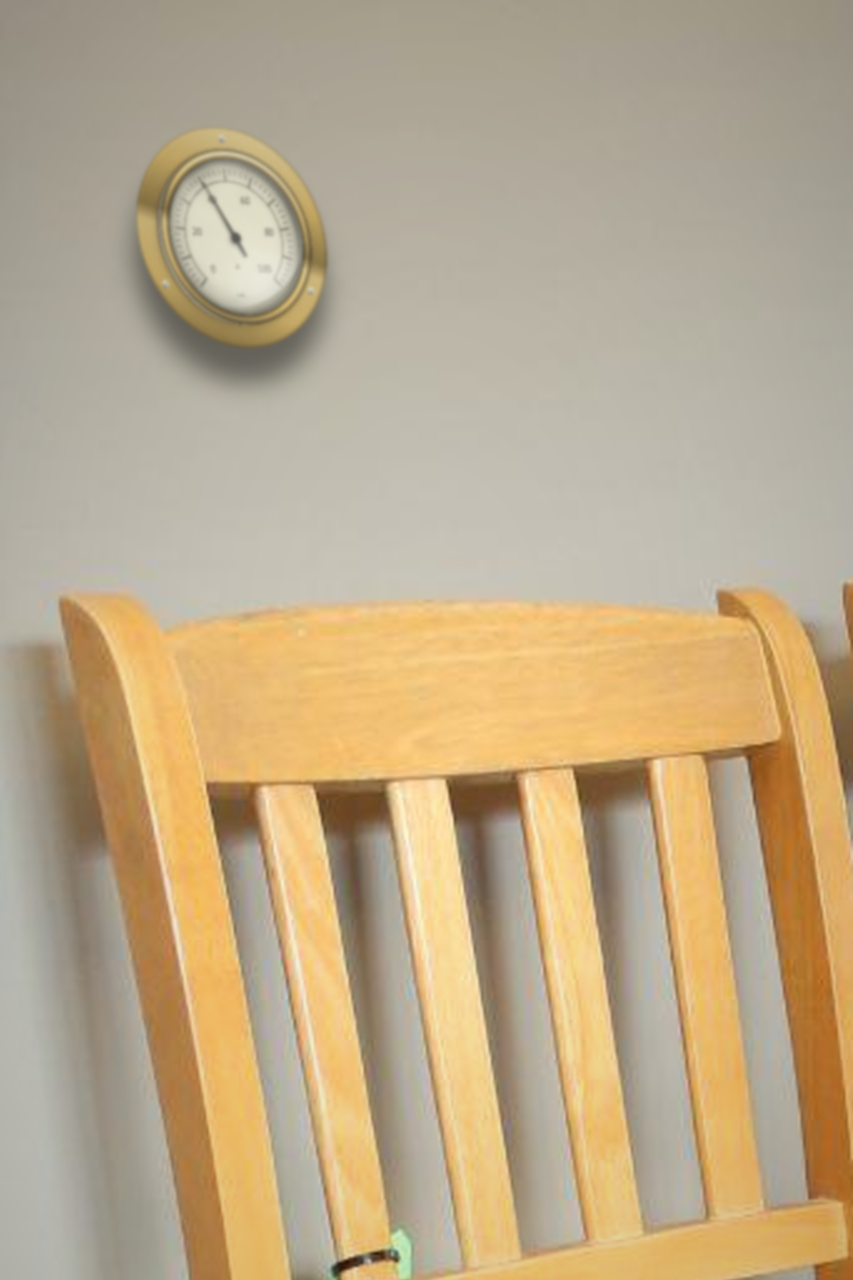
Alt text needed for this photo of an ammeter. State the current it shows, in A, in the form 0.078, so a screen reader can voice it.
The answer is 40
